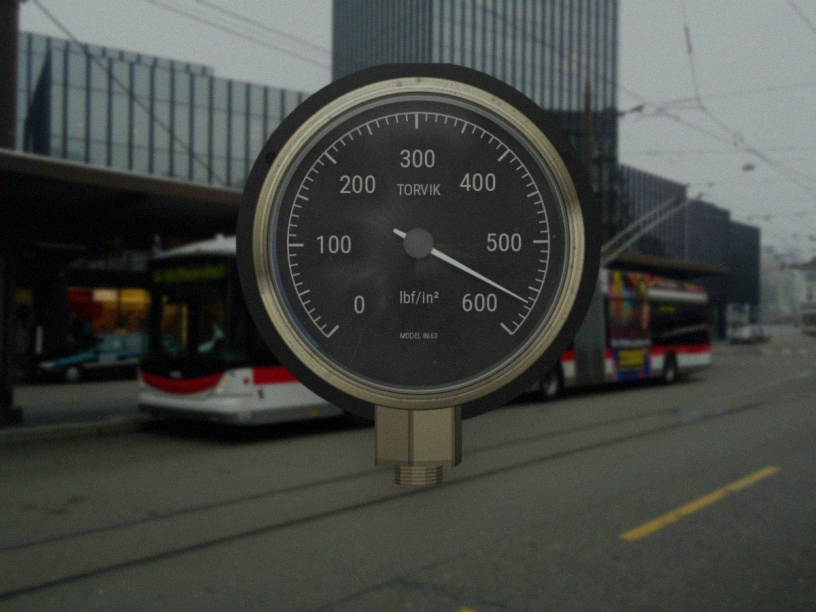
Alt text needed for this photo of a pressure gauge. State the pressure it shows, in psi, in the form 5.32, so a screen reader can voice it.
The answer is 565
